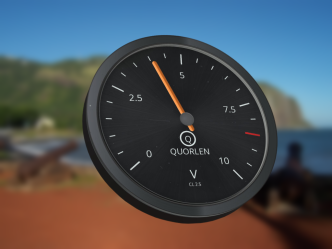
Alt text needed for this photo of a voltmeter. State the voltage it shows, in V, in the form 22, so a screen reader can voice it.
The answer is 4
